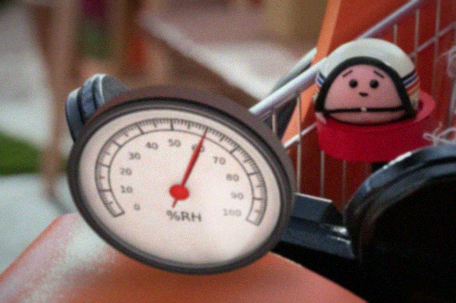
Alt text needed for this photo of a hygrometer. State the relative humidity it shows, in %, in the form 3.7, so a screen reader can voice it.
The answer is 60
